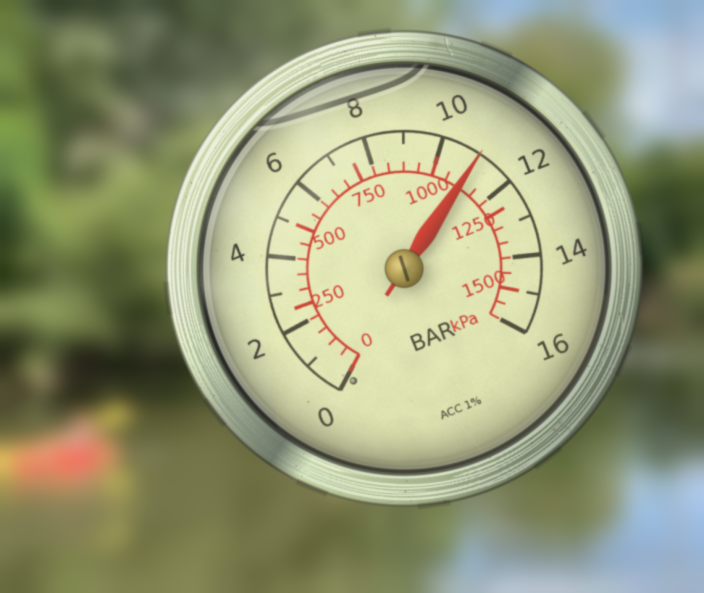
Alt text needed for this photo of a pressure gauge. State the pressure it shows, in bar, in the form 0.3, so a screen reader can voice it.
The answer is 11
